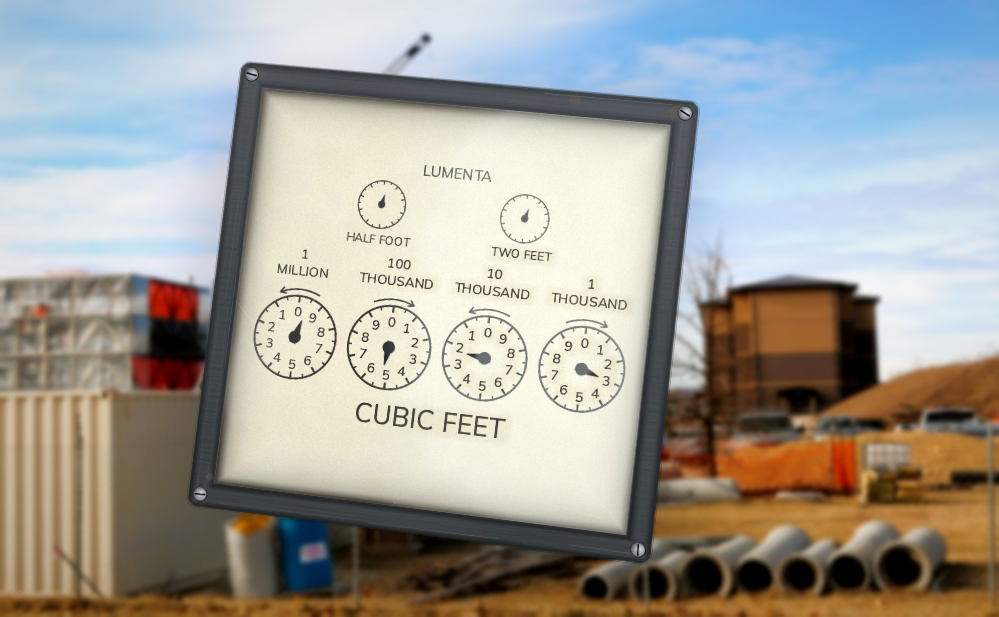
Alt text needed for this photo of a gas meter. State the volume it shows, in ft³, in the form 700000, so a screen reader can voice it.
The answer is 952300
